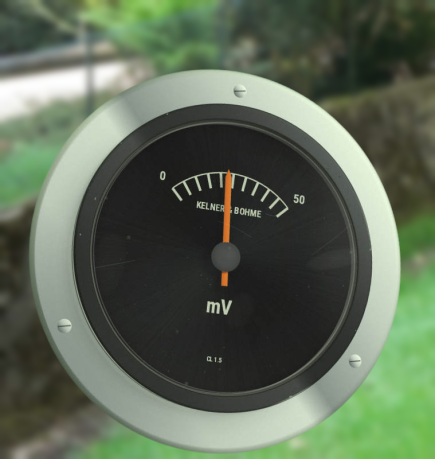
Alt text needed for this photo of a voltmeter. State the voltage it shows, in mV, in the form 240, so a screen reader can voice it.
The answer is 22.5
